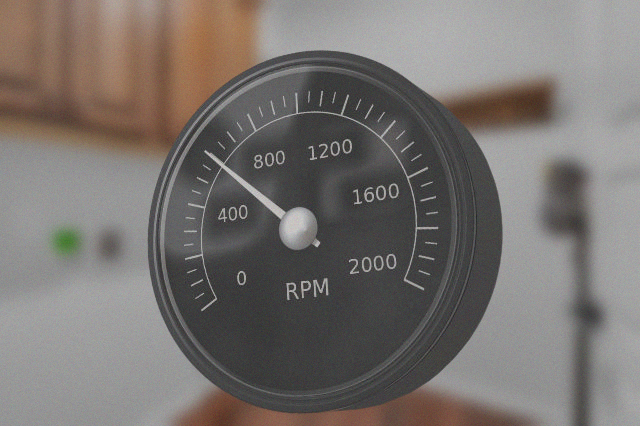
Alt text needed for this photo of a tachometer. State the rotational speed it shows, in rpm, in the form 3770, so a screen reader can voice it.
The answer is 600
